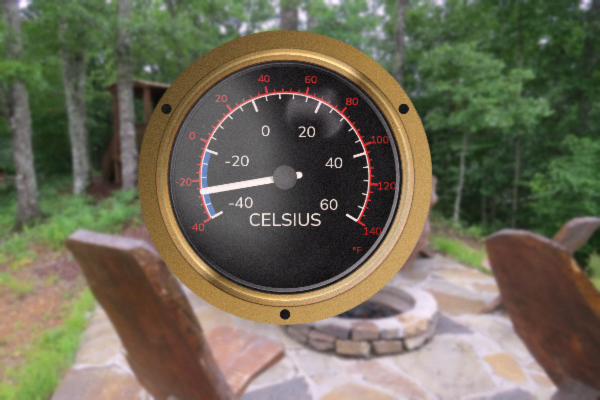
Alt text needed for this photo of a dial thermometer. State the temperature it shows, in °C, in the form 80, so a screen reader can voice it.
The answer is -32
